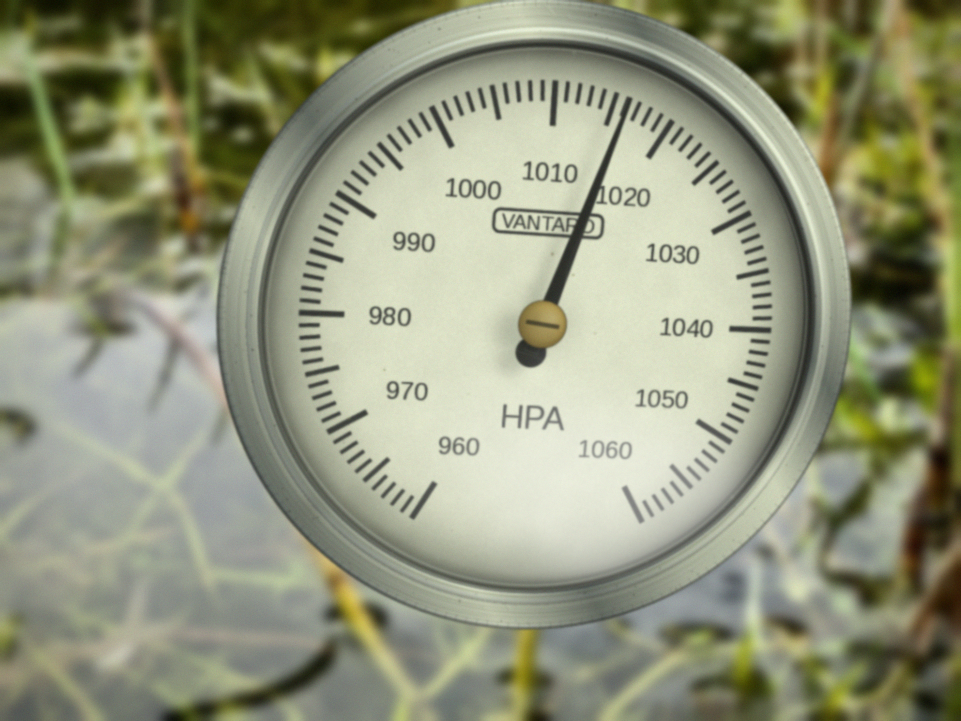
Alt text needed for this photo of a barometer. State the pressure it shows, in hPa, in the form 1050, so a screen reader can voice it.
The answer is 1016
